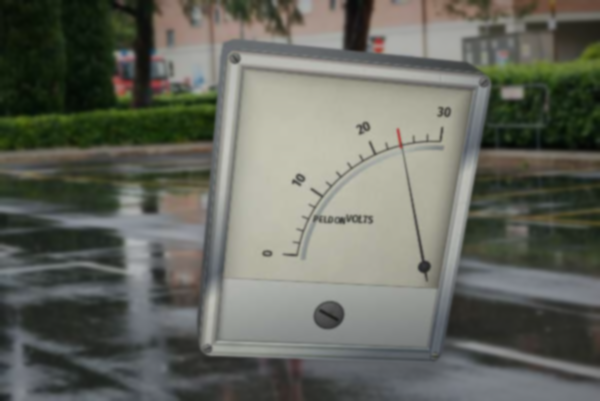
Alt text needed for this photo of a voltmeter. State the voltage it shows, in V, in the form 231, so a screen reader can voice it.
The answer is 24
